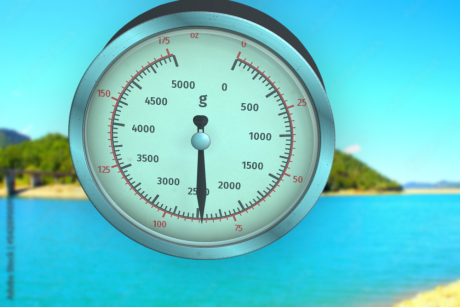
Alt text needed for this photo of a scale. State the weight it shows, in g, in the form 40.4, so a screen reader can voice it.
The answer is 2450
